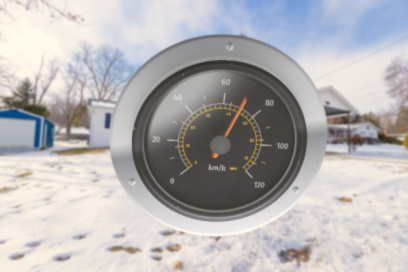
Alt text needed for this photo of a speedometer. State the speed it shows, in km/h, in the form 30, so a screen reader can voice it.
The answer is 70
